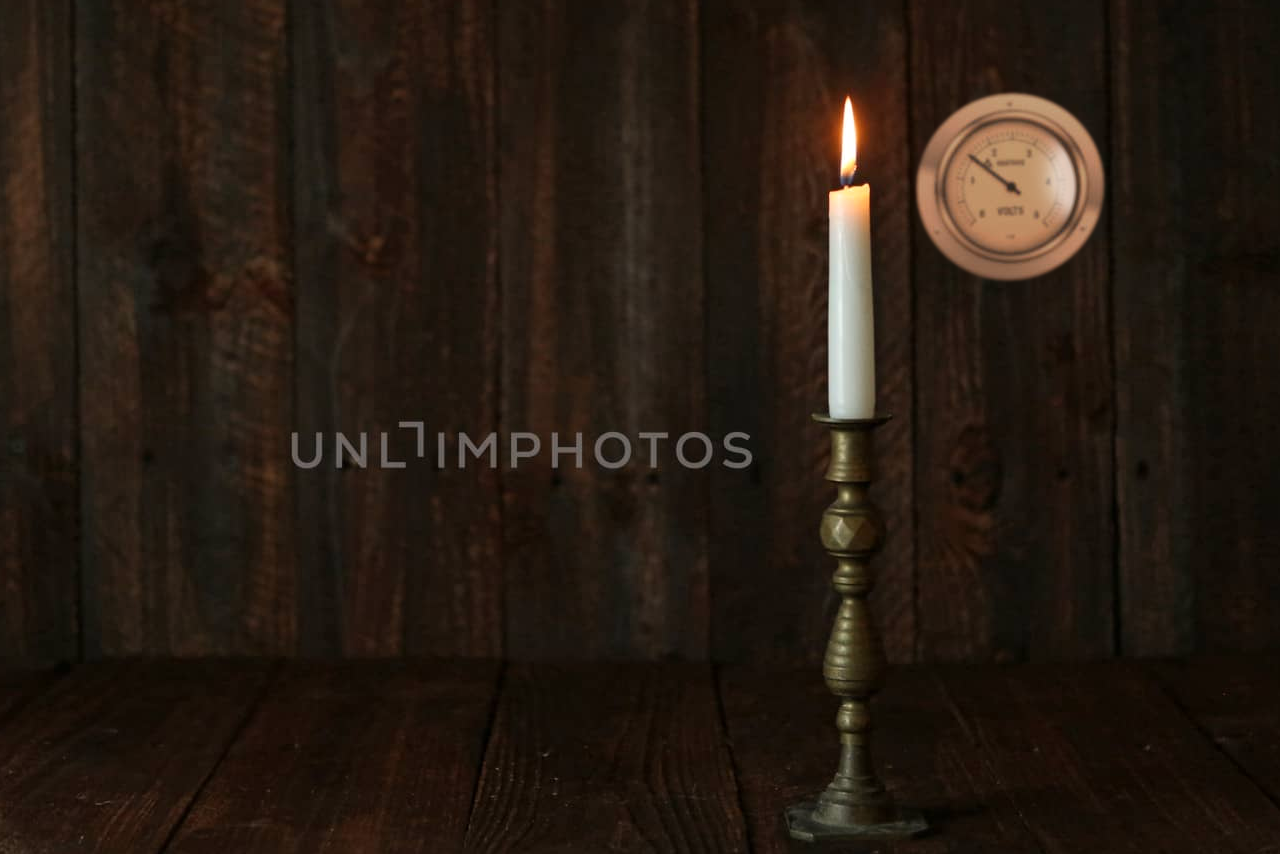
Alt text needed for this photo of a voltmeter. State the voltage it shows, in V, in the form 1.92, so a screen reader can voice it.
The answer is 1.5
